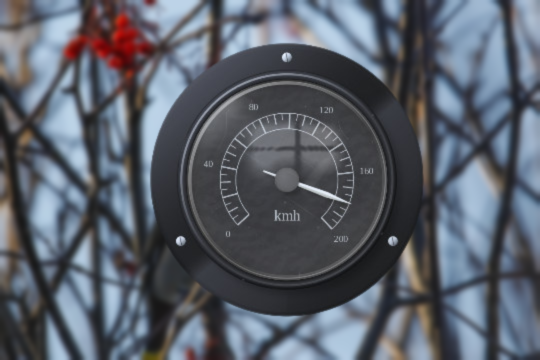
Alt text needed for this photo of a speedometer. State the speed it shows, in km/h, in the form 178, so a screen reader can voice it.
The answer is 180
